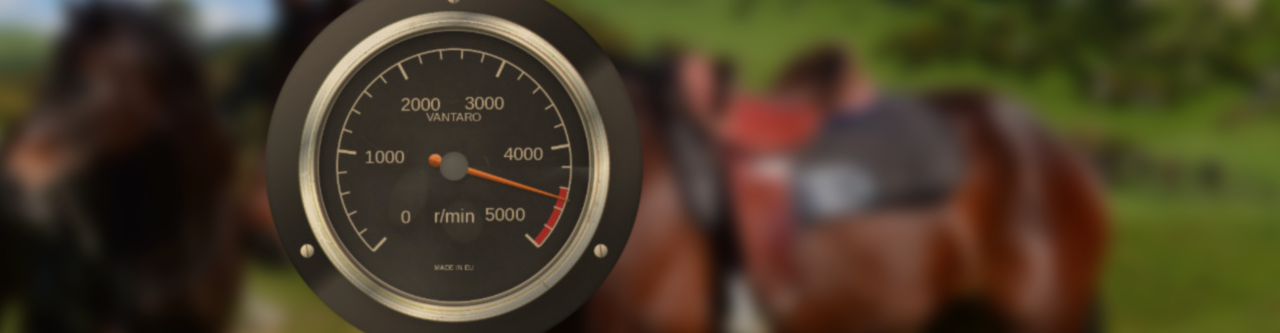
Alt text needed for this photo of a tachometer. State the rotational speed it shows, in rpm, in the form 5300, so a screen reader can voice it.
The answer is 4500
